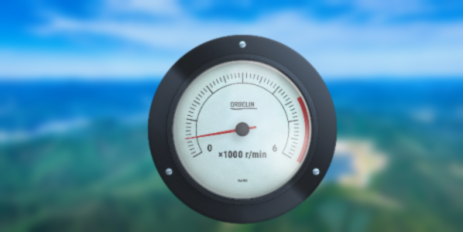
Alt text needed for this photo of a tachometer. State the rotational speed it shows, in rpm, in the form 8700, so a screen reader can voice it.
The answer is 500
